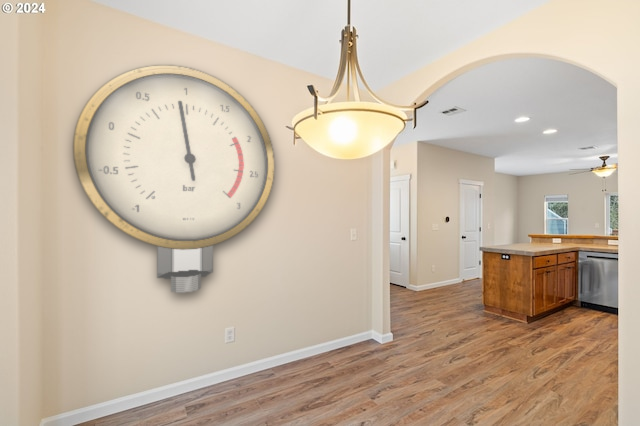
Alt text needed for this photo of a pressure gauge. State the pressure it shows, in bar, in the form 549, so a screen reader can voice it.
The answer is 0.9
